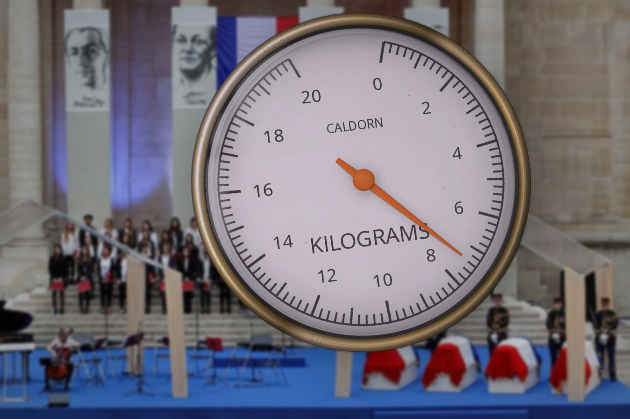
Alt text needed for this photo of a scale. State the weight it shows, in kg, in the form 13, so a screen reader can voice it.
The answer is 7.4
